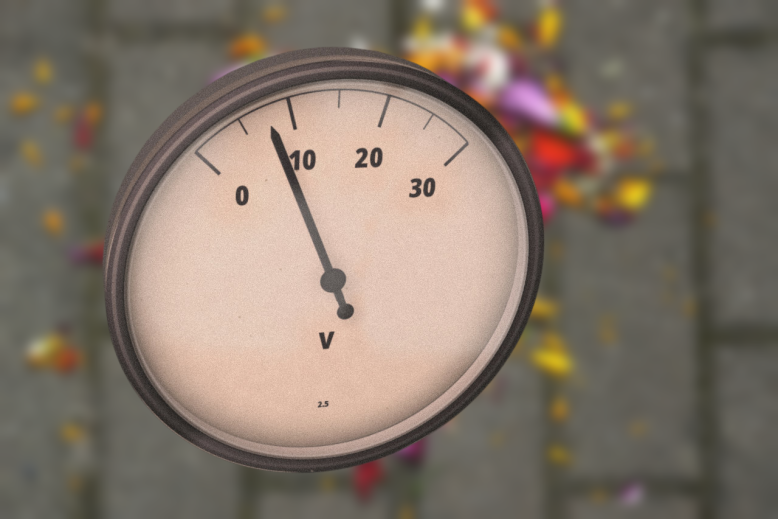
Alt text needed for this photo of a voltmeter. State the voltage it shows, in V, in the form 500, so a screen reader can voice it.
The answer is 7.5
